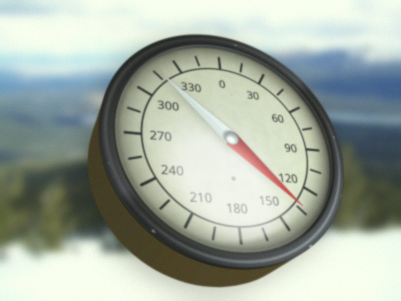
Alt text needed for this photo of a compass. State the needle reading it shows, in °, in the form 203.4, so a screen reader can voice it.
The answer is 135
